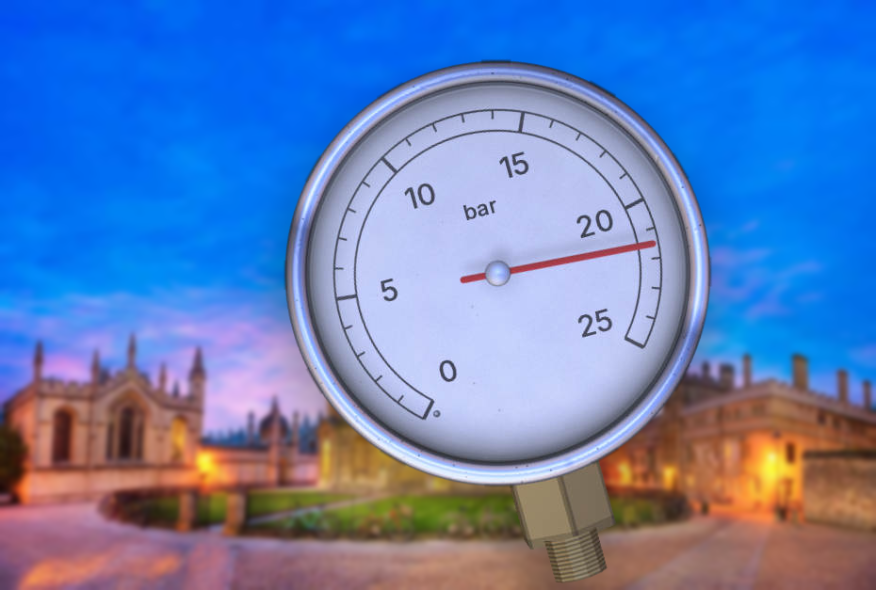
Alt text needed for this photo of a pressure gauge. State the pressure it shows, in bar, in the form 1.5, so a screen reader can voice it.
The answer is 21.5
